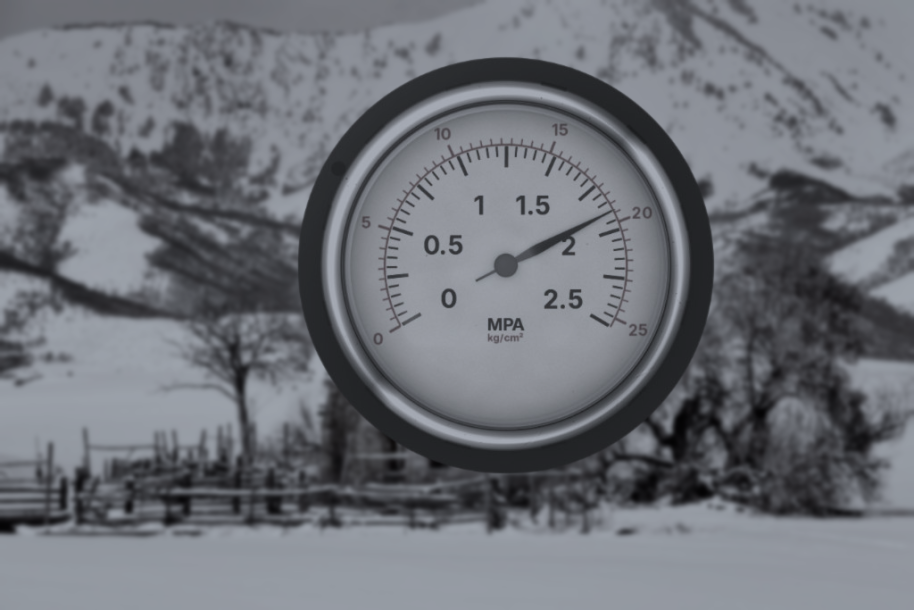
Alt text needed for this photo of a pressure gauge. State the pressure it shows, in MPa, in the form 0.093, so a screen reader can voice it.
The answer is 1.9
